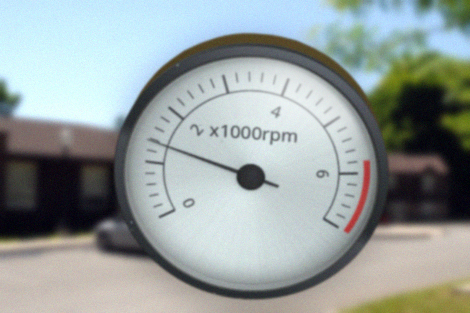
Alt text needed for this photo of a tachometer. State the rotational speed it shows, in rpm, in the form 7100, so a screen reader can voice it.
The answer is 1400
